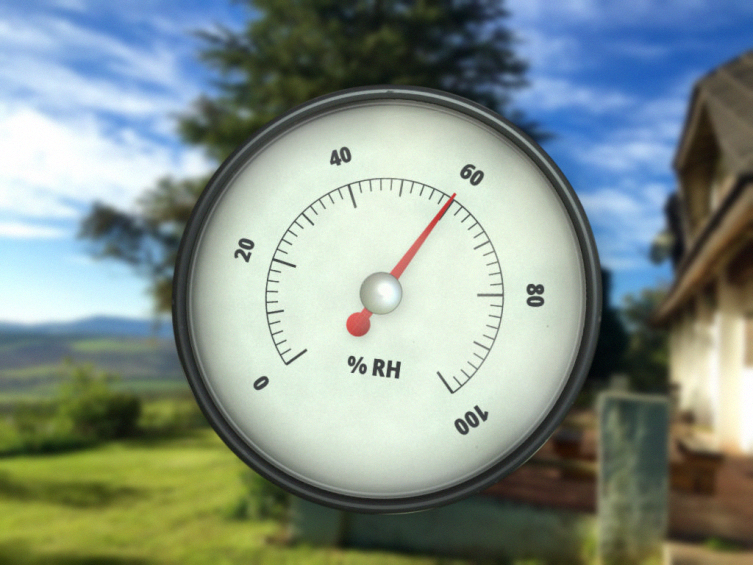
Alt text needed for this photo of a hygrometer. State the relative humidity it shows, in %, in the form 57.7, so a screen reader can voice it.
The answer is 60
